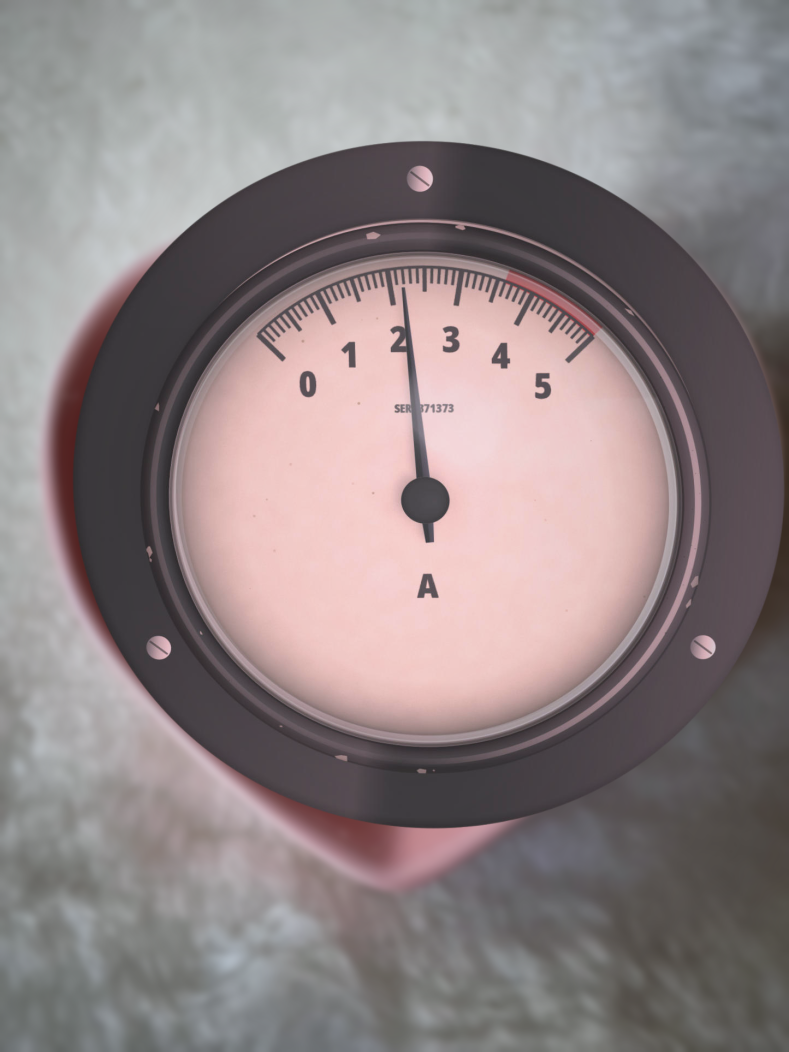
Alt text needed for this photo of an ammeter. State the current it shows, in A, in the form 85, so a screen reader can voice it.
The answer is 2.2
